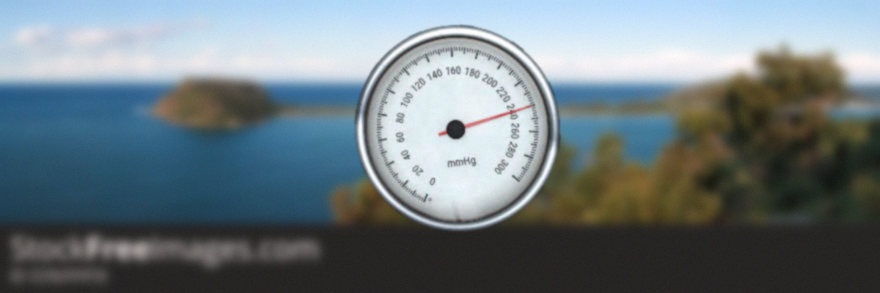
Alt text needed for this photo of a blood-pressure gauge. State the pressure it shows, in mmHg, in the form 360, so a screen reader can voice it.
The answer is 240
